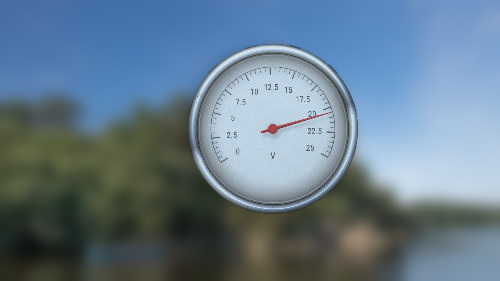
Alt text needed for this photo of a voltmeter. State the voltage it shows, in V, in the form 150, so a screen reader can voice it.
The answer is 20.5
